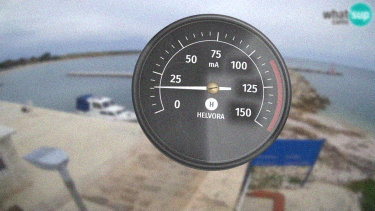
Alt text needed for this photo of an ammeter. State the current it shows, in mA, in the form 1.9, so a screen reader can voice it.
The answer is 15
